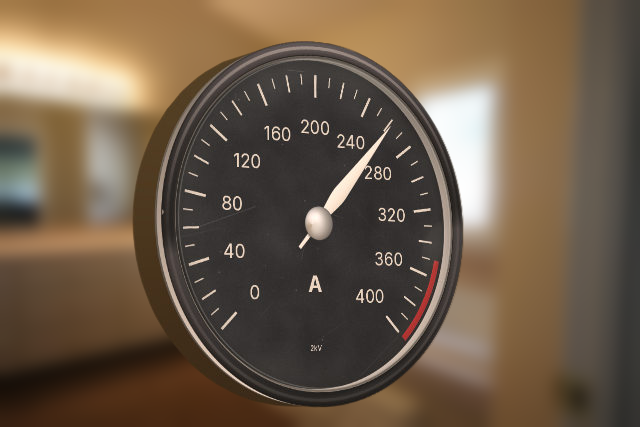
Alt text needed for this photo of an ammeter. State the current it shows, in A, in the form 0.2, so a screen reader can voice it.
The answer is 260
